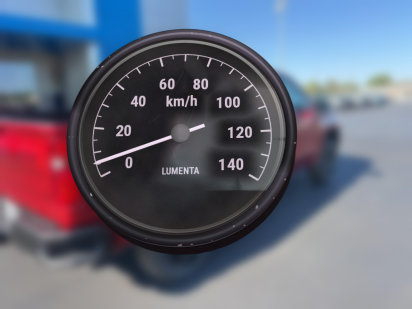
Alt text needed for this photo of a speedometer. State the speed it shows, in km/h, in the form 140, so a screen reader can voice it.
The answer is 5
